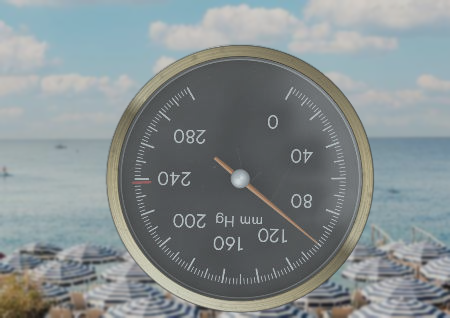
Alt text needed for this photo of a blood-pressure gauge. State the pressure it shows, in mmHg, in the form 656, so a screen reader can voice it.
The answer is 100
